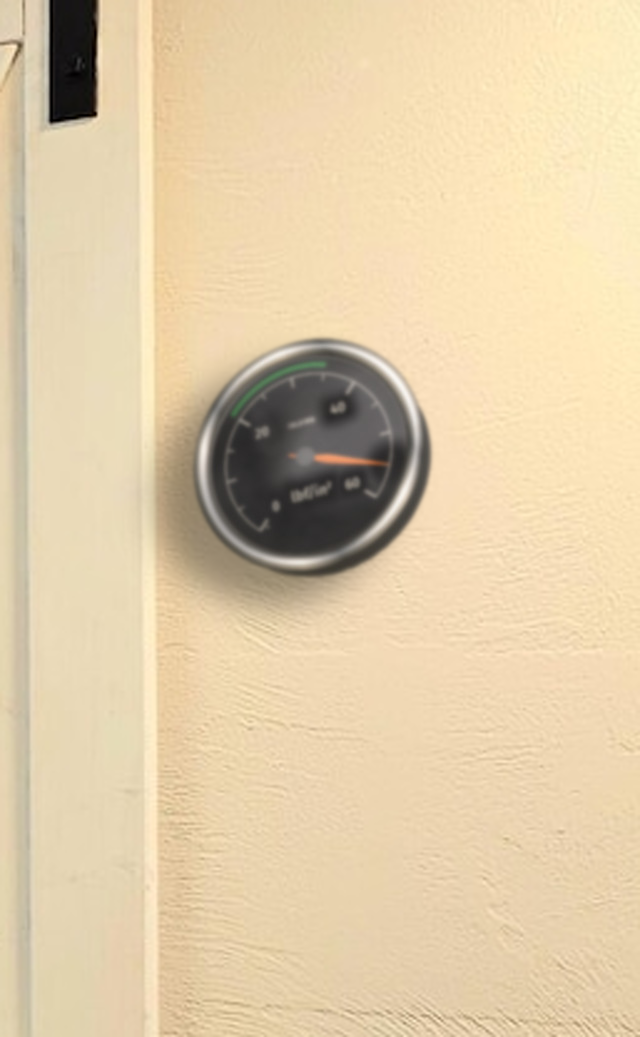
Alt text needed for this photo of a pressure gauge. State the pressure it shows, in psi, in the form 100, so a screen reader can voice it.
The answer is 55
